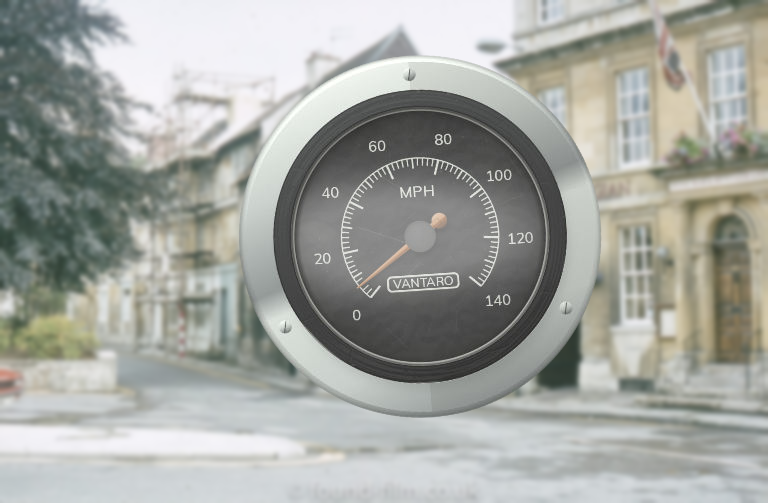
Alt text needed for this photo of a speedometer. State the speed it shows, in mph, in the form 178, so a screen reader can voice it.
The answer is 6
